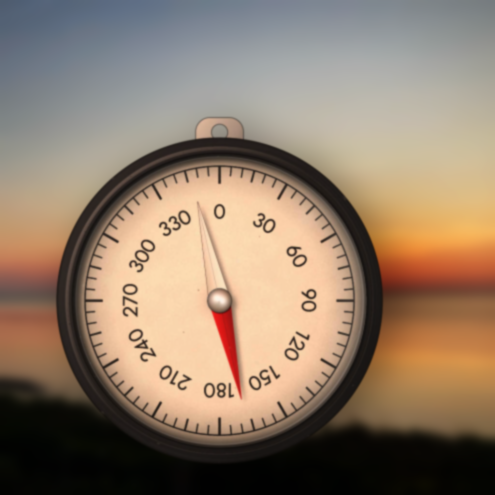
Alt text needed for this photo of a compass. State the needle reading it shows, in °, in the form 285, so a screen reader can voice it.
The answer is 167.5
